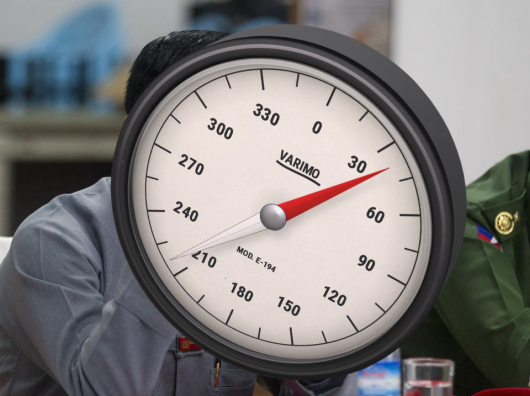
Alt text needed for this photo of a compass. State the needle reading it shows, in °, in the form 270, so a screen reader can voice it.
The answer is 37.5
